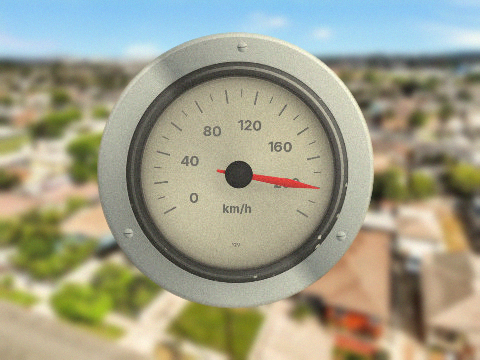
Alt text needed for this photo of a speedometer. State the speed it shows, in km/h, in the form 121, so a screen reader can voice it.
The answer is 200
